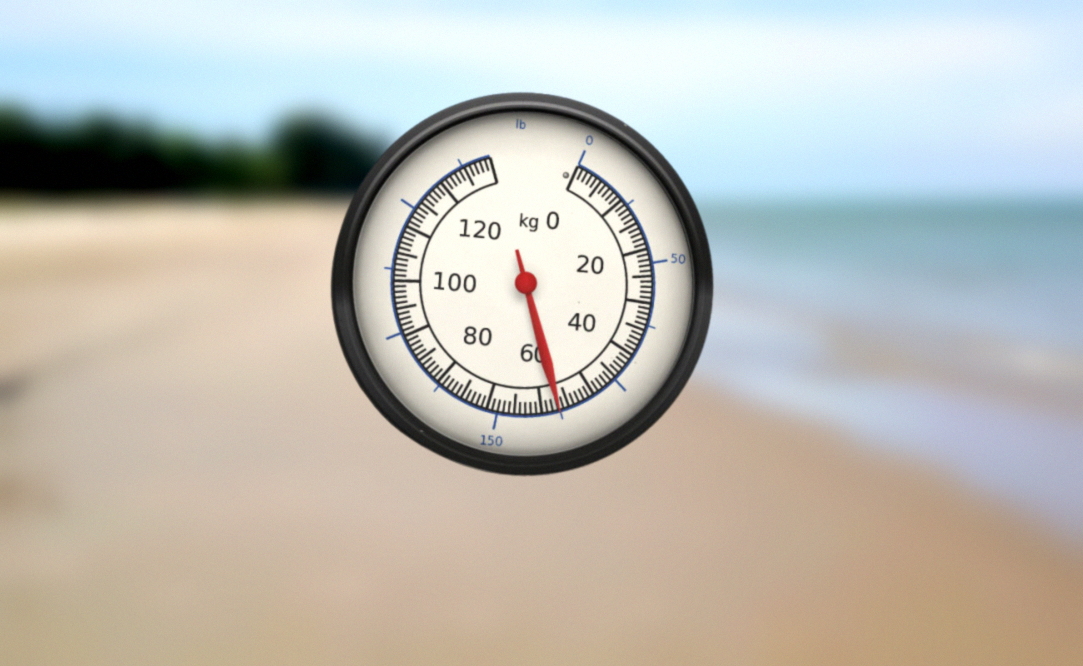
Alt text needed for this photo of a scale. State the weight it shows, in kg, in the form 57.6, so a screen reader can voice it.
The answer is 57
